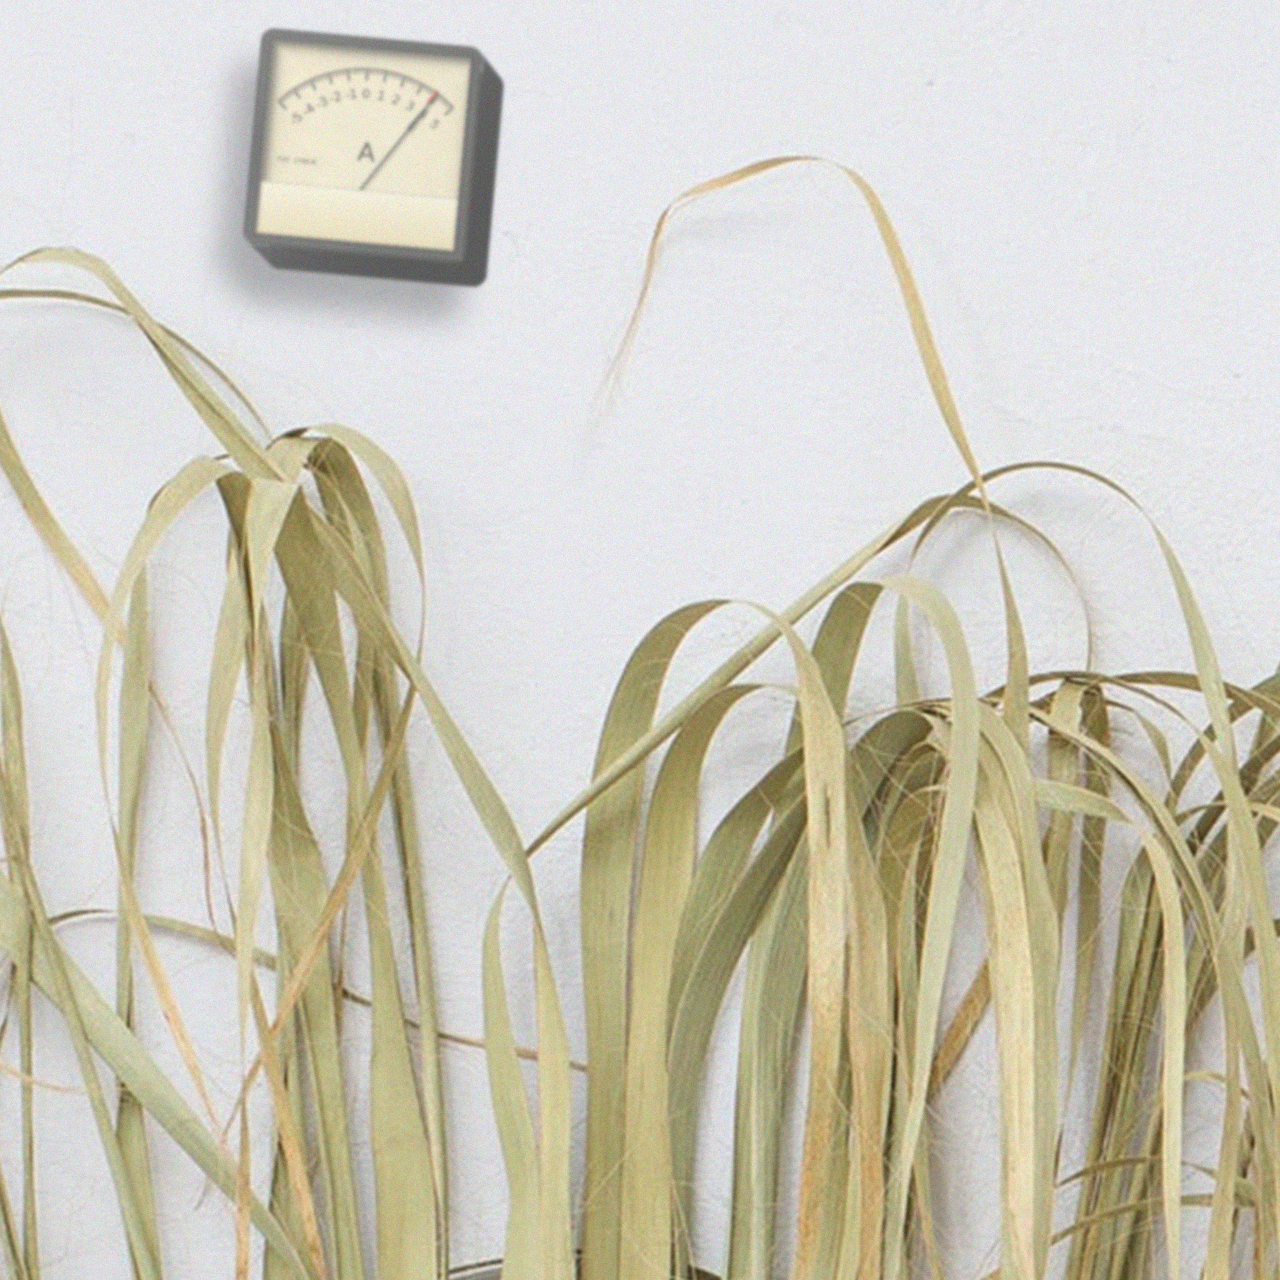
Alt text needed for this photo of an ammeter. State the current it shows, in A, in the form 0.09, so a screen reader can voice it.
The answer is 4
